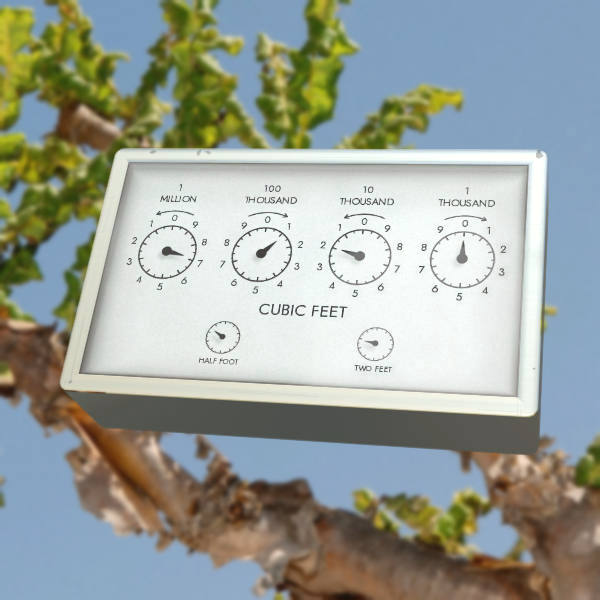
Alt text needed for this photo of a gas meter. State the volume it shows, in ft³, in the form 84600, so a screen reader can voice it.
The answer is 712000
